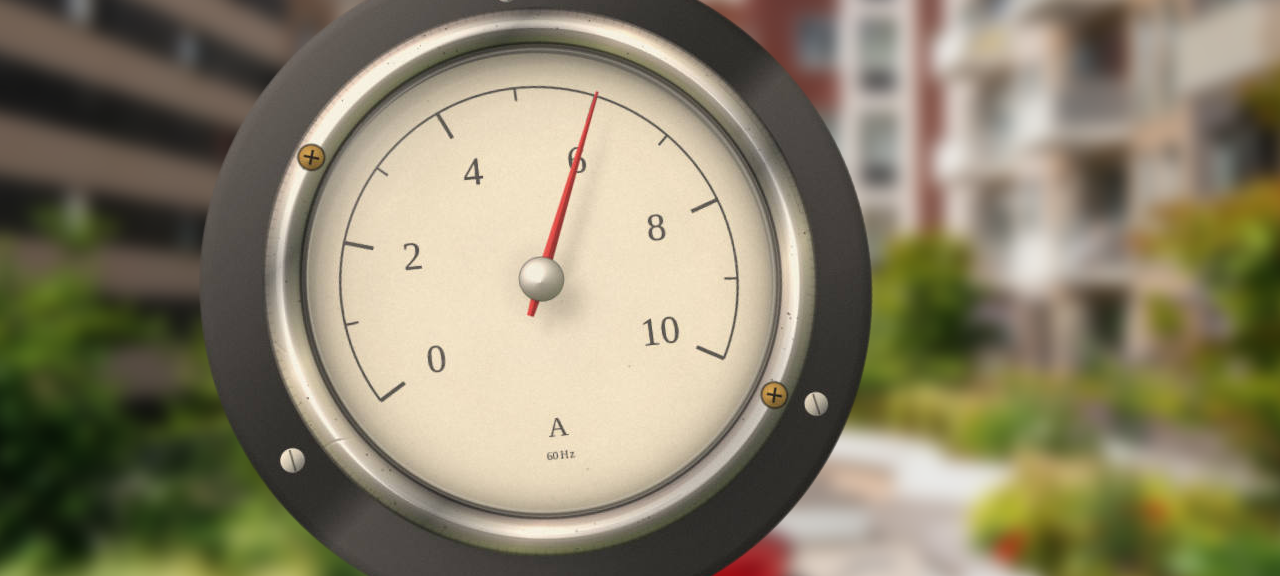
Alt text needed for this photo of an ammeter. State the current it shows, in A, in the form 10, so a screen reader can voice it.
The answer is 6
